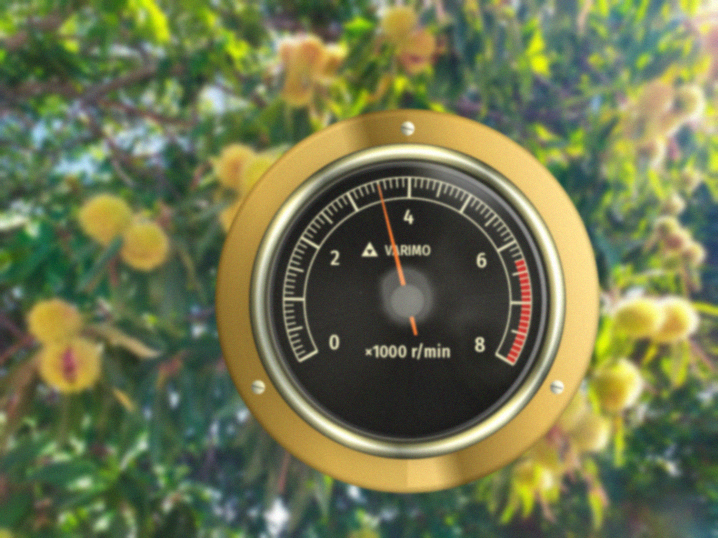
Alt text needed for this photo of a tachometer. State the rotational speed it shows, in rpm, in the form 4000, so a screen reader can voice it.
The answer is 3500
